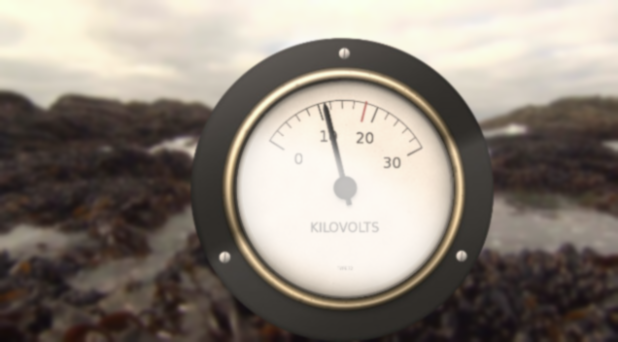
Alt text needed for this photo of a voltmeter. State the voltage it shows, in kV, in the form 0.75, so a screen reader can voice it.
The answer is 11
